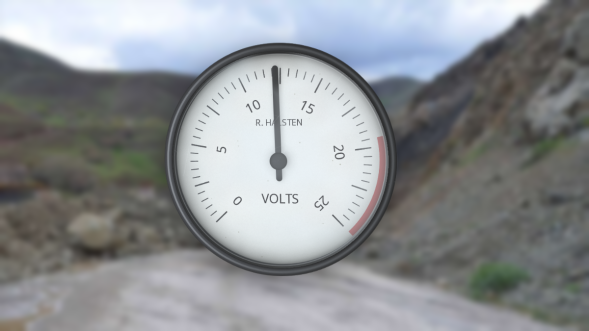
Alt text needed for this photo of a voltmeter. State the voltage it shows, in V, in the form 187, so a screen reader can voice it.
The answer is 12.25
